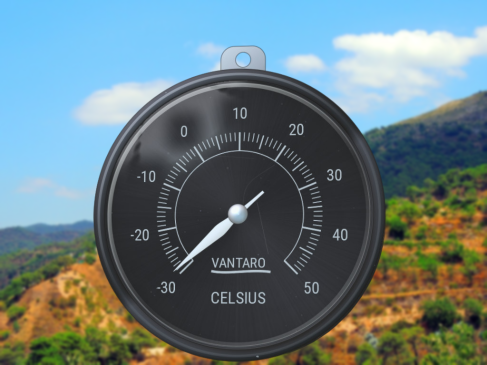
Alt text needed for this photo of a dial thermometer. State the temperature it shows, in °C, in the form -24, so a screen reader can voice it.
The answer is -29
